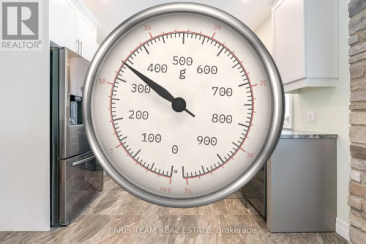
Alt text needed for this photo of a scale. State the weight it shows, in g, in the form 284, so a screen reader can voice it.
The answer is 340
